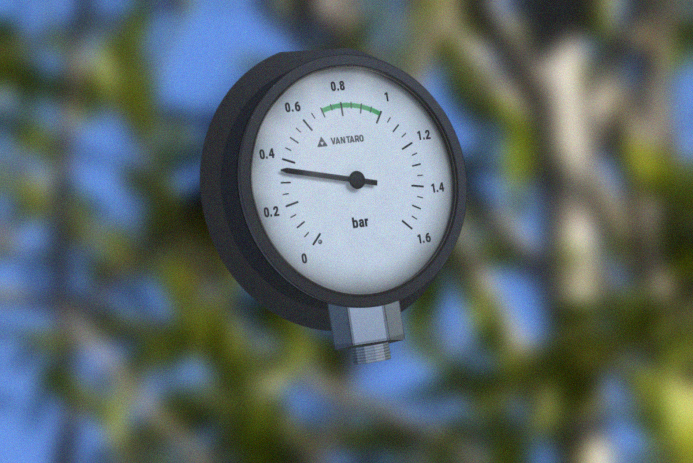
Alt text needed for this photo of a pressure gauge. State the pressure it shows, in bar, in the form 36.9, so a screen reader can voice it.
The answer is 0.35
